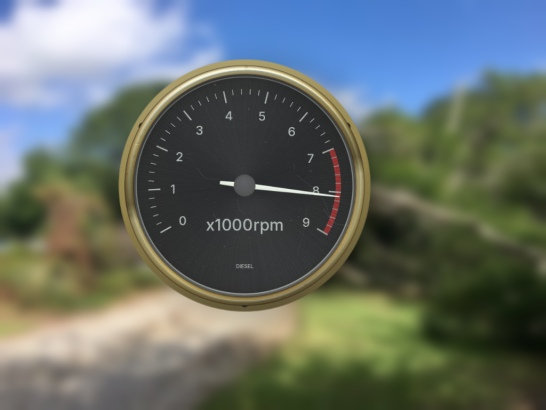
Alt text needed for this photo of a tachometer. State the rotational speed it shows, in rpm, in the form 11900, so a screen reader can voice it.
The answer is 8100
